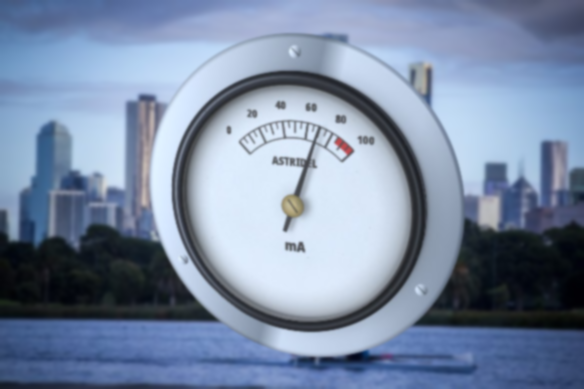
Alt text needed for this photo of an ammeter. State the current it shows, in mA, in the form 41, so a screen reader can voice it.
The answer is 70
